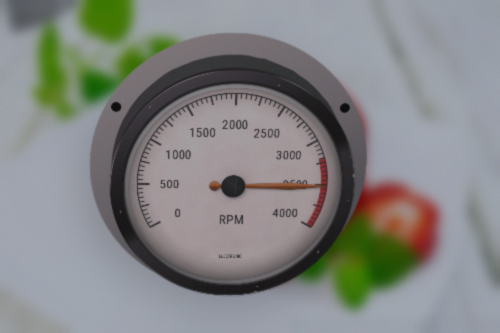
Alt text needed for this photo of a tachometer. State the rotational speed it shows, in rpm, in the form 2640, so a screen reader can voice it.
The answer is 3500
